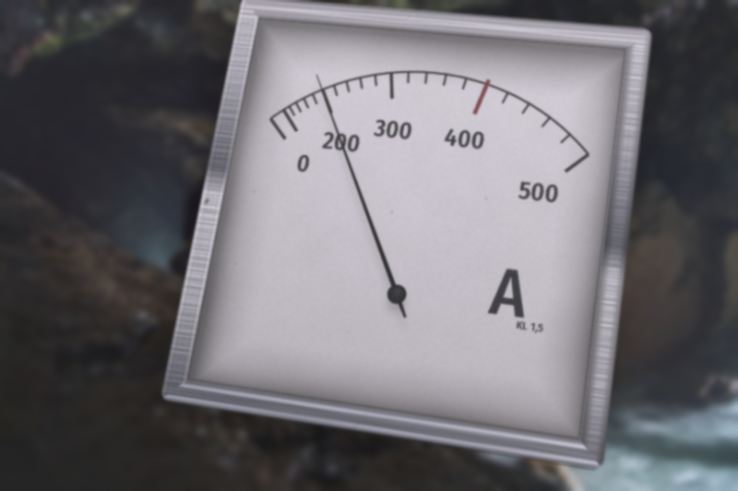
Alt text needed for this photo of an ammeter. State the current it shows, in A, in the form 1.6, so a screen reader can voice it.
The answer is 200
